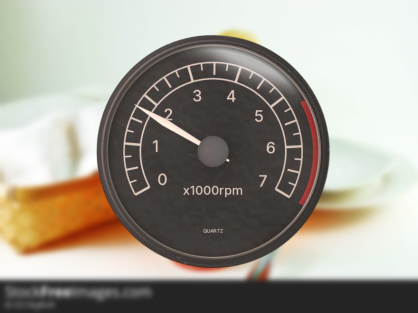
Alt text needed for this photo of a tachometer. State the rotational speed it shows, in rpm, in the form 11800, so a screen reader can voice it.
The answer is 1750
